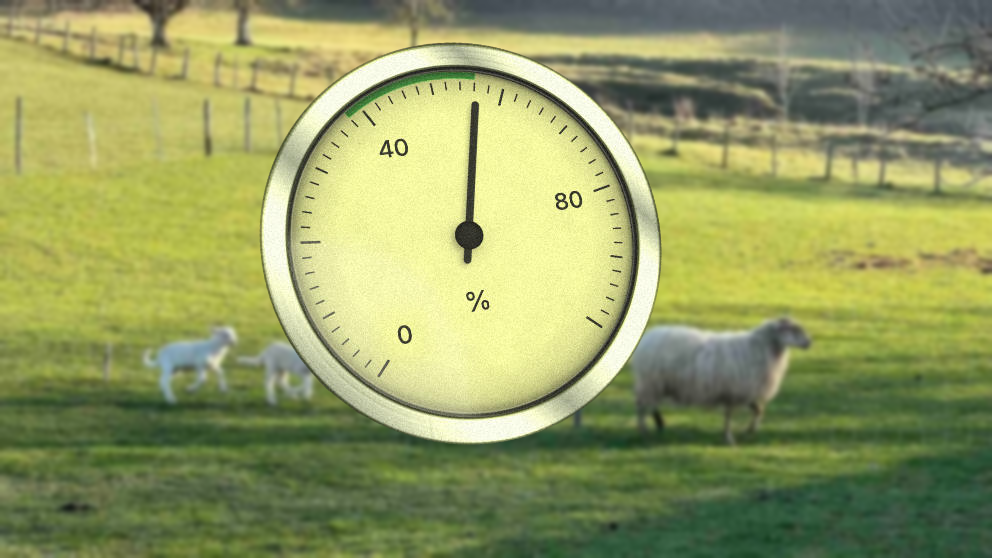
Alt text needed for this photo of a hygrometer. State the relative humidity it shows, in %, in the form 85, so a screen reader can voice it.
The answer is 56
